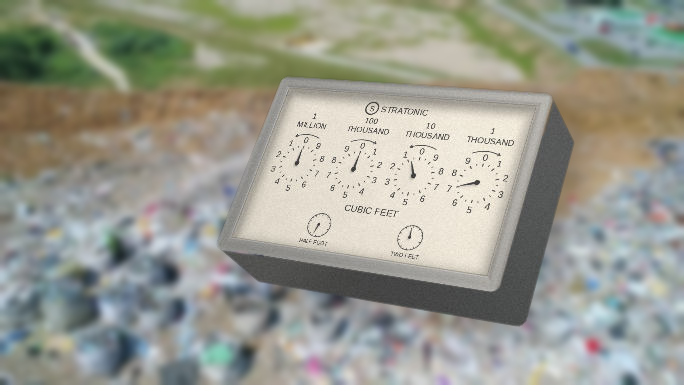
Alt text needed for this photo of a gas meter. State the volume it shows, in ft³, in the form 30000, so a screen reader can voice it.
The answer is 700
